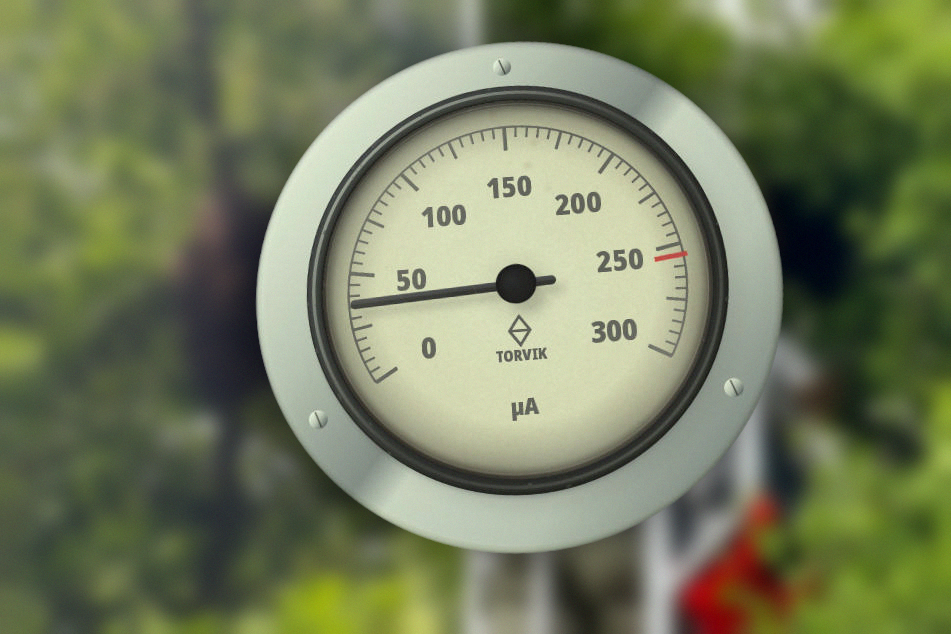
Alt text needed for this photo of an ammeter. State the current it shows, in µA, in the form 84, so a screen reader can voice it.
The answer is 35
